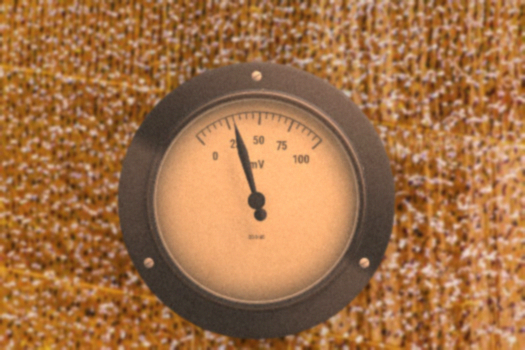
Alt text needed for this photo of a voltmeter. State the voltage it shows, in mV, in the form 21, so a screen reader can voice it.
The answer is 30
